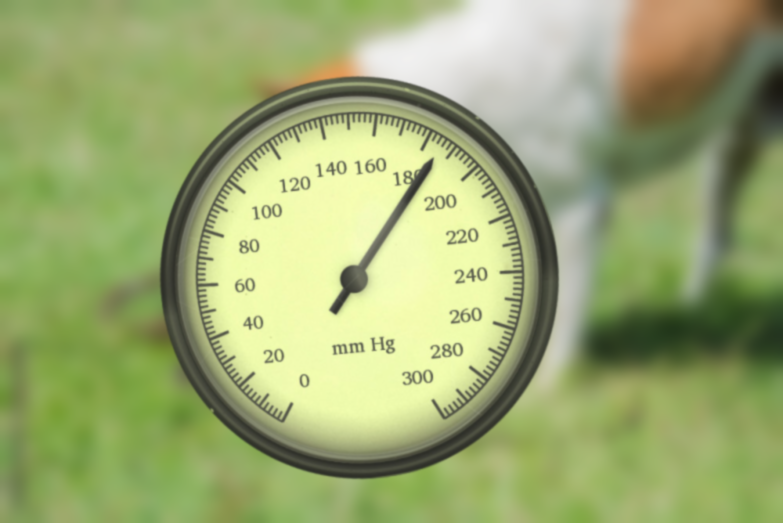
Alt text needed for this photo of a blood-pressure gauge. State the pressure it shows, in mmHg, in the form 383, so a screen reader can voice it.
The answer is 186
